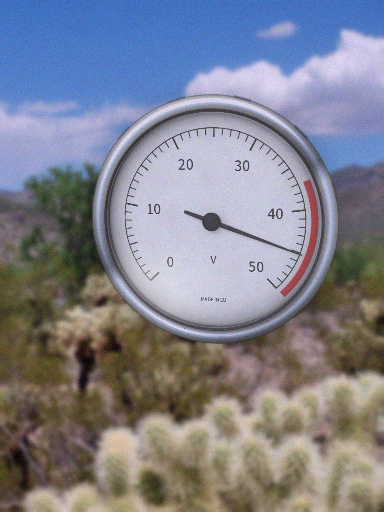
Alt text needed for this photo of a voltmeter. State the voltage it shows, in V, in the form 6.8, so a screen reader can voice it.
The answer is 45
